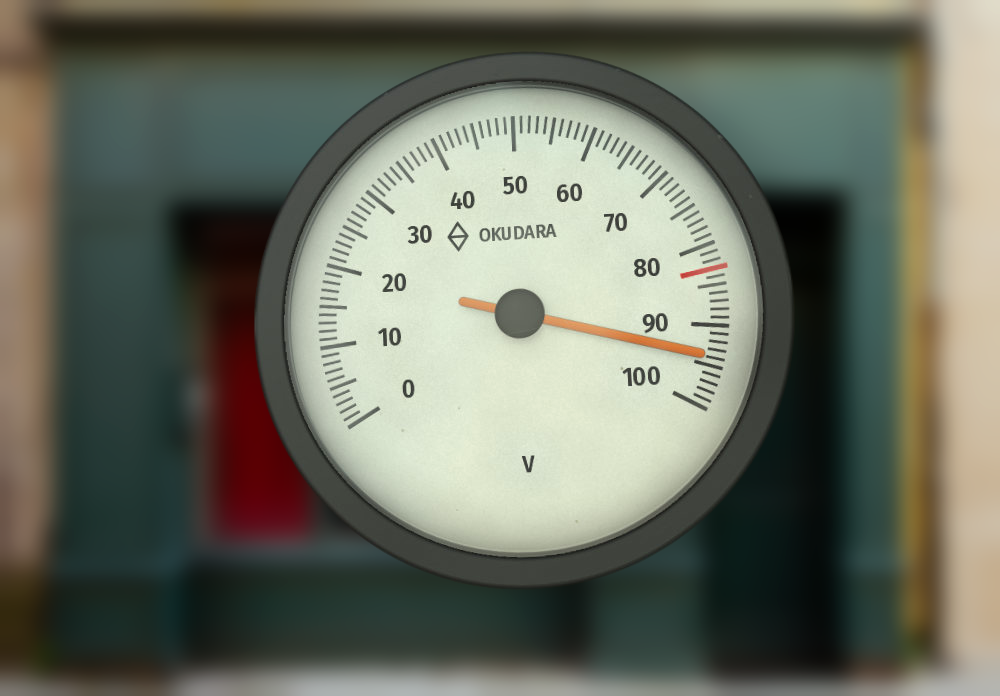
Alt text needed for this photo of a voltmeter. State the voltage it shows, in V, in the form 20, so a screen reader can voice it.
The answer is 94
